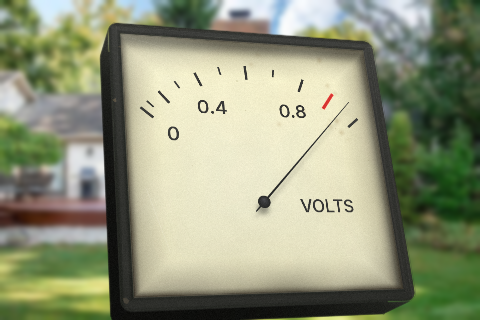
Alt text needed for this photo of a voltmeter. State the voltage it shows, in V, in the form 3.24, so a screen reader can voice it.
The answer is 0.95
